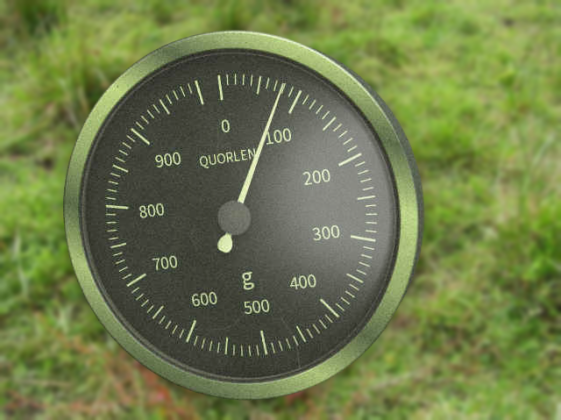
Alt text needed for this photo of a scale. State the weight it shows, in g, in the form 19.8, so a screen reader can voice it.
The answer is 80
